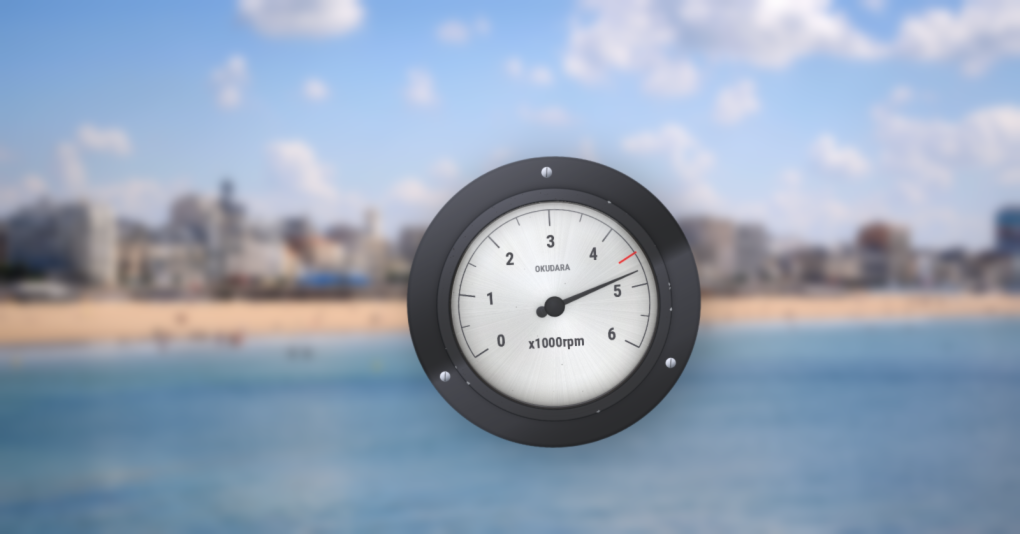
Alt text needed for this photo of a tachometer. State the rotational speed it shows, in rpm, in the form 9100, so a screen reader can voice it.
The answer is 4750
